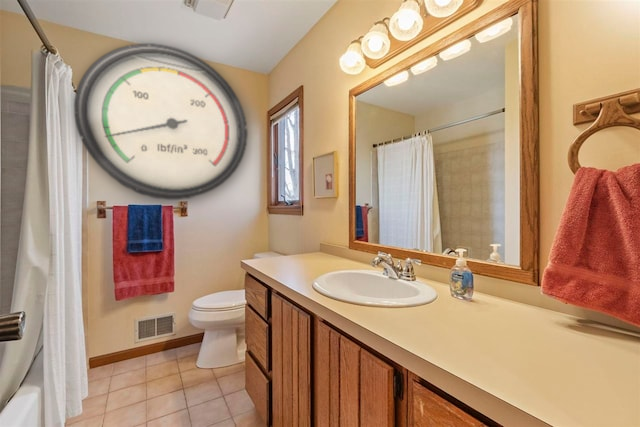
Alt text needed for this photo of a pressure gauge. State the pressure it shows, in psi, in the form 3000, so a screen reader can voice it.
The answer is 30
